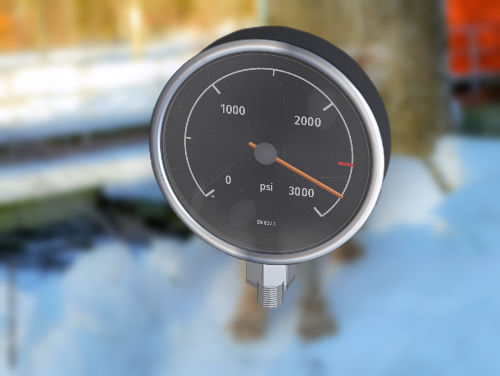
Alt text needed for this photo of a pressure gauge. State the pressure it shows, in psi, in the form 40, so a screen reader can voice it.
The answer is 2750
